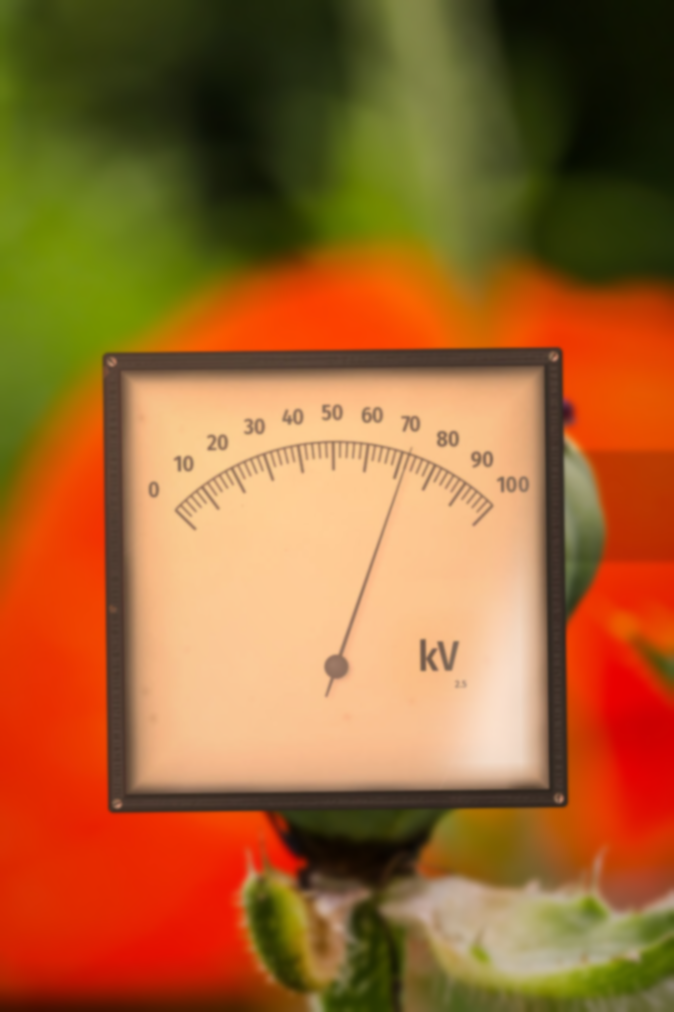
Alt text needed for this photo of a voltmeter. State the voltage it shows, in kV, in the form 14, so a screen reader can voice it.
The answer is 72
